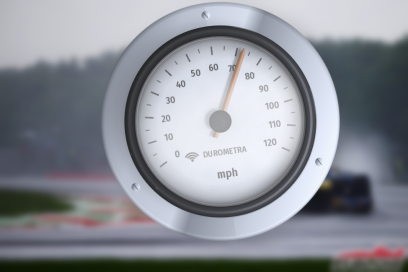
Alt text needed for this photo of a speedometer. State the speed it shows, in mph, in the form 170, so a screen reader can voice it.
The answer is 72.5
